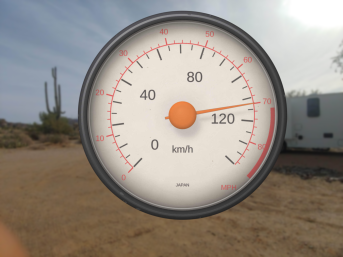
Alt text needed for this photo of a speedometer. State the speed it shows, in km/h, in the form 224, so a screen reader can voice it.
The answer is 112.5
